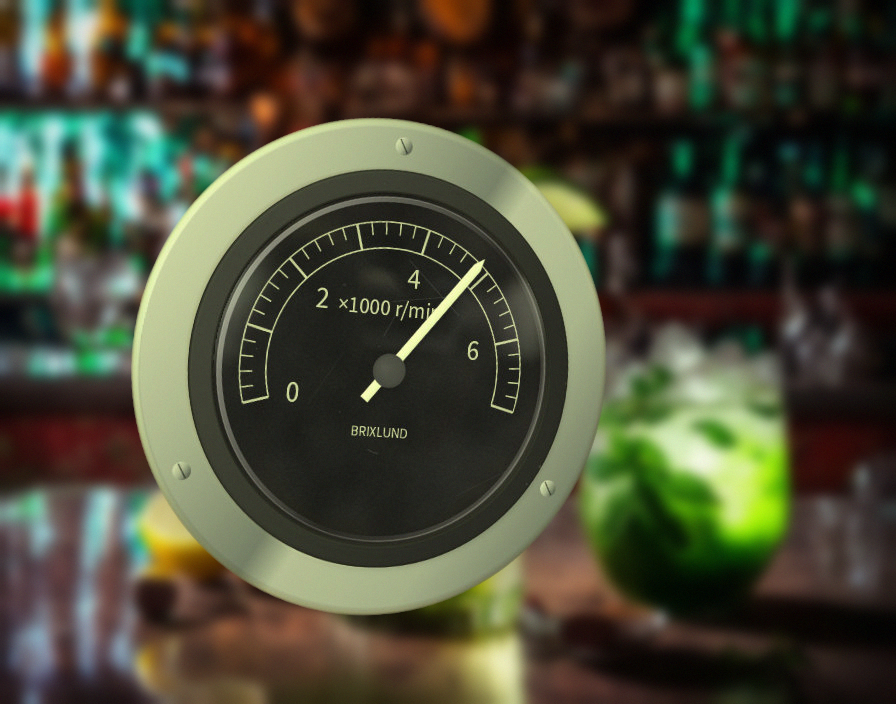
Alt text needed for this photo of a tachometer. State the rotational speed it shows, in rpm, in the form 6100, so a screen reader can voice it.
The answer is 4800
